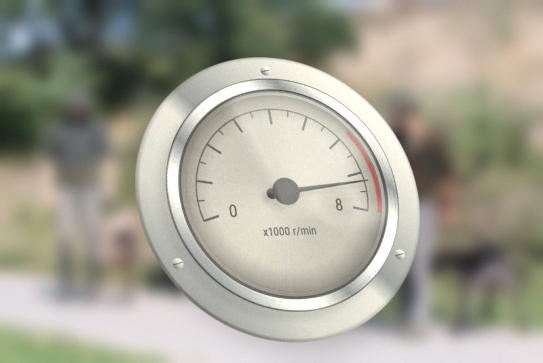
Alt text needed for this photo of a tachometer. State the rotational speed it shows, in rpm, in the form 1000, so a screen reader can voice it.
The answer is 7250
